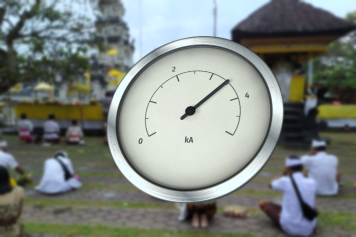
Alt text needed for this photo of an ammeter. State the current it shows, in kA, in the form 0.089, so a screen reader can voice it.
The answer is 3.5
